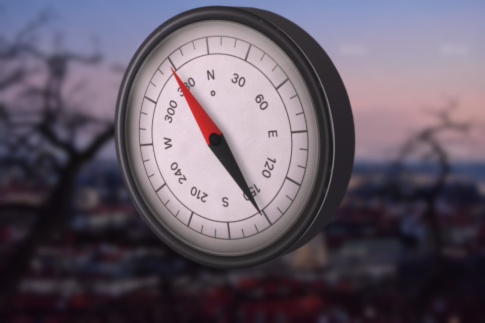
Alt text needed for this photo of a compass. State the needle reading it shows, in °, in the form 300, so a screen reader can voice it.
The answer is 330
